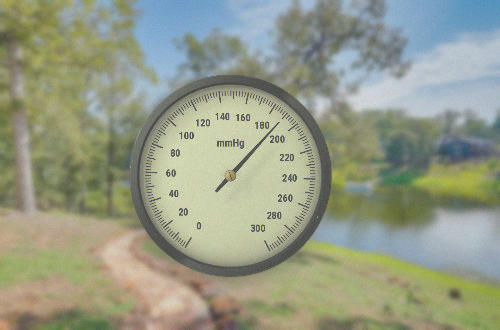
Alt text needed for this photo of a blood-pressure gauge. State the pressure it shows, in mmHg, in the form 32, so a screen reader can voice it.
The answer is 190
